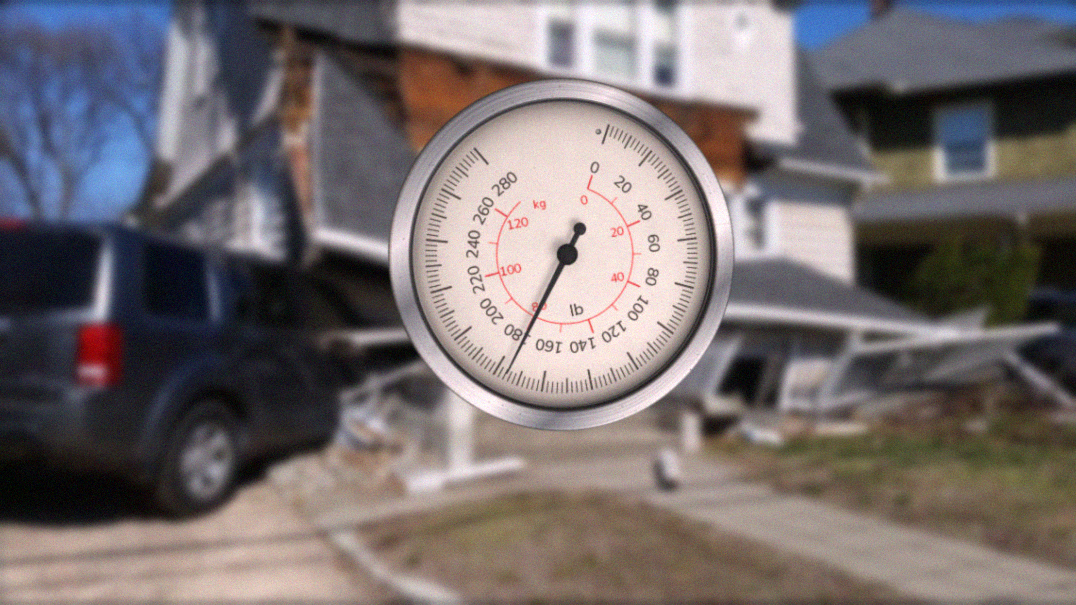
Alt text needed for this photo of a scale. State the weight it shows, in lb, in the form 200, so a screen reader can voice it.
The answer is 176
